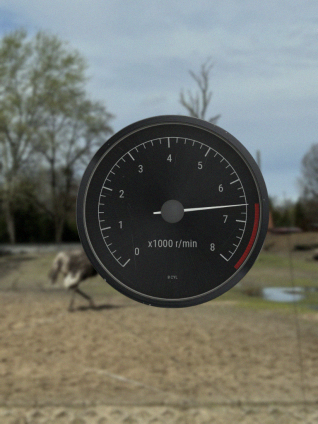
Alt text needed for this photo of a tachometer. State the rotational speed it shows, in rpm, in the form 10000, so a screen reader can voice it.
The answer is 6600
